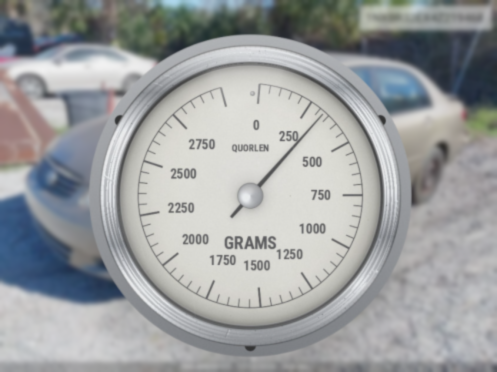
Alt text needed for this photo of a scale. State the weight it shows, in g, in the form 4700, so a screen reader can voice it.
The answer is 325
